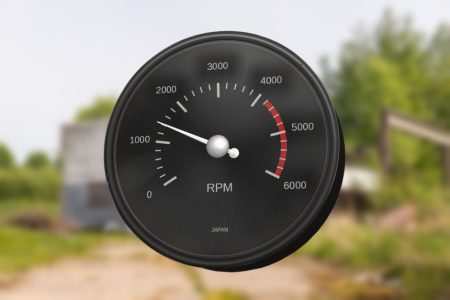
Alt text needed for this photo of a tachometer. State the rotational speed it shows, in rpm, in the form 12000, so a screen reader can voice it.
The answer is 1400
